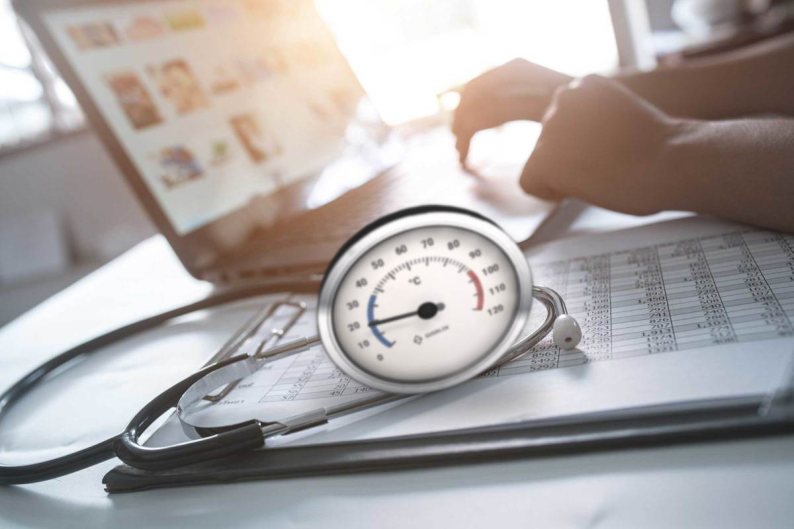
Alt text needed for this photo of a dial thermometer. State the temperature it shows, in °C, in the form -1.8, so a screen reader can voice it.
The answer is 20
